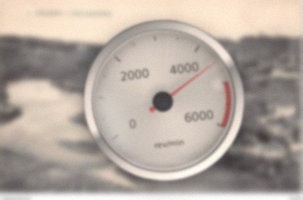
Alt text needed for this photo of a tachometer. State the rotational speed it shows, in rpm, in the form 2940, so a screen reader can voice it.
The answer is 4500
